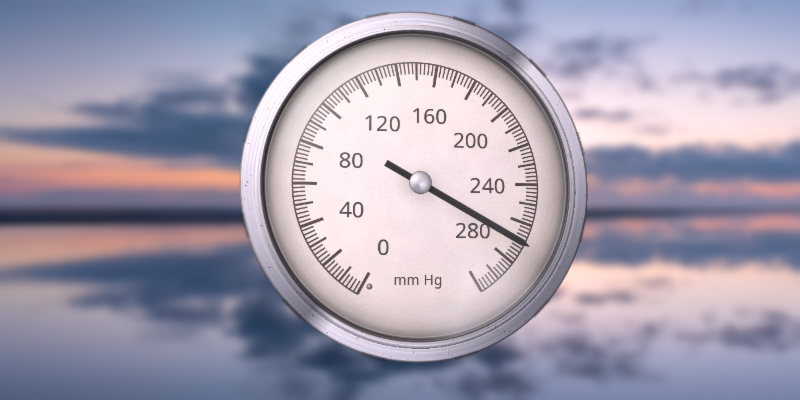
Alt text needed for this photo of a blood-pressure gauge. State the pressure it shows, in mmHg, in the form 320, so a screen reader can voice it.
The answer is 270
